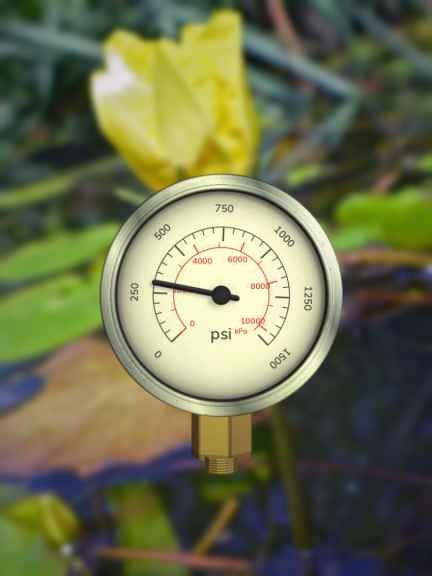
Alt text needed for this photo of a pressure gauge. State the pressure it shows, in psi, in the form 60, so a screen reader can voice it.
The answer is 300
